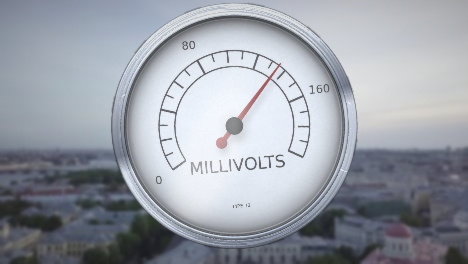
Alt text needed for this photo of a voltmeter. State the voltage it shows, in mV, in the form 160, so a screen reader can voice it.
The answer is 135
